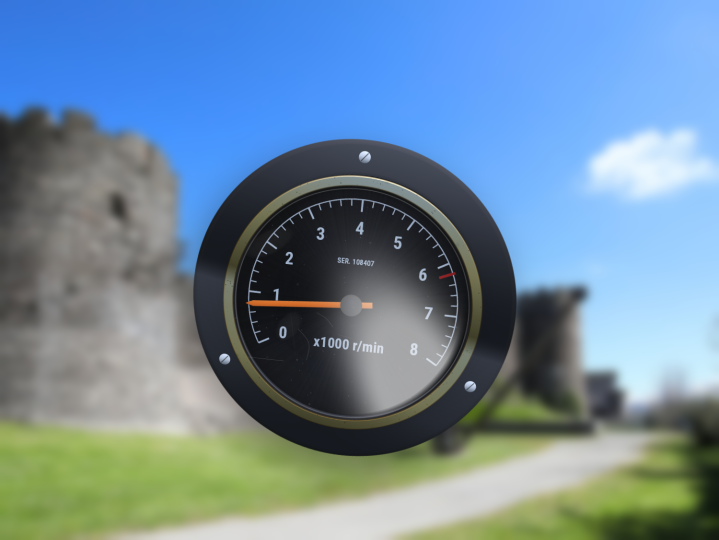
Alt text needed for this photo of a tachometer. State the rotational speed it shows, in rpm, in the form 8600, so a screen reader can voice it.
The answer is 800
